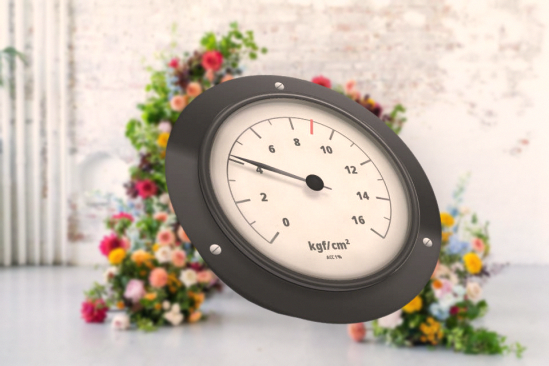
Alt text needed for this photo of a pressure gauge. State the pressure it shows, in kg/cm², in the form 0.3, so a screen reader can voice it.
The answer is 4
